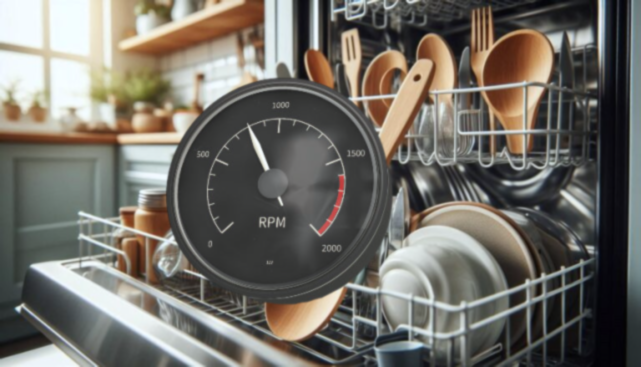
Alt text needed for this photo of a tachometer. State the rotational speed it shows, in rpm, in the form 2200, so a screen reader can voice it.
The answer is 800
